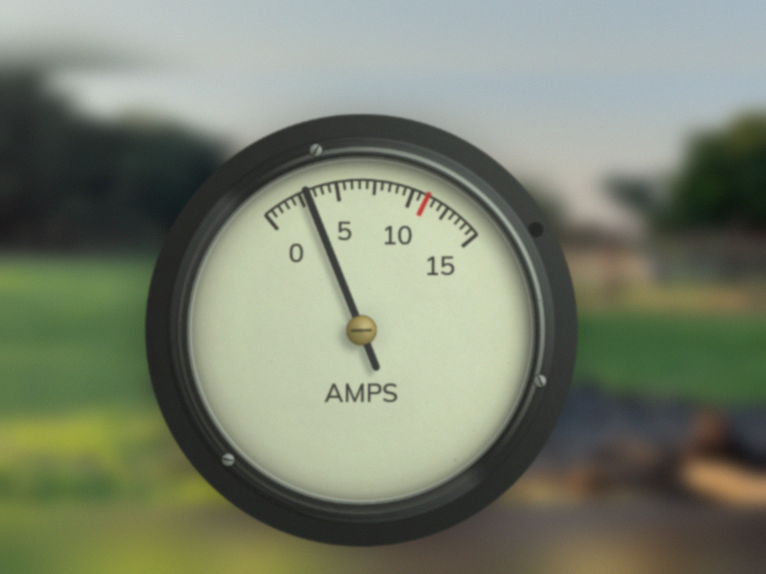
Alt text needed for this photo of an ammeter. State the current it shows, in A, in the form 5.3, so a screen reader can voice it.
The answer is 3
